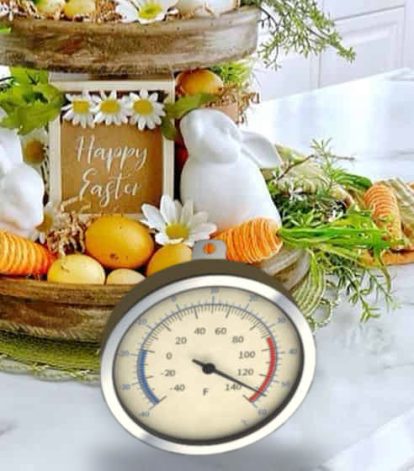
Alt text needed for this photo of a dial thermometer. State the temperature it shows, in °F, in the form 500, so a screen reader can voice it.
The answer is 130
